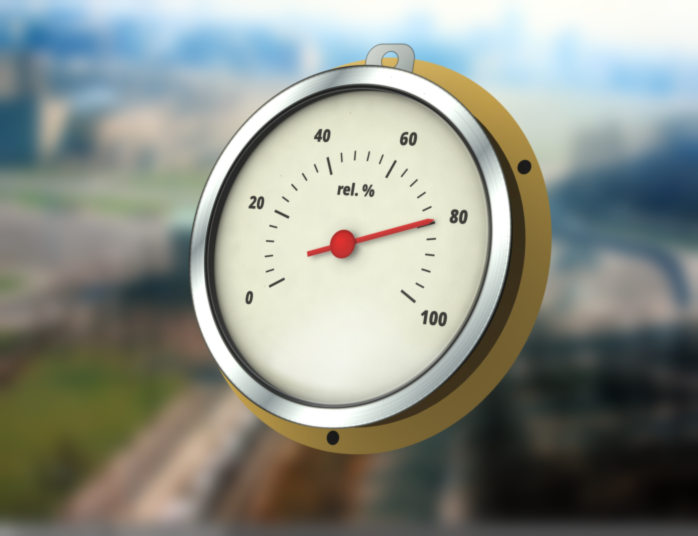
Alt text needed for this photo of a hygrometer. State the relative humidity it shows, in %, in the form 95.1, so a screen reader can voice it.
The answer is 80
